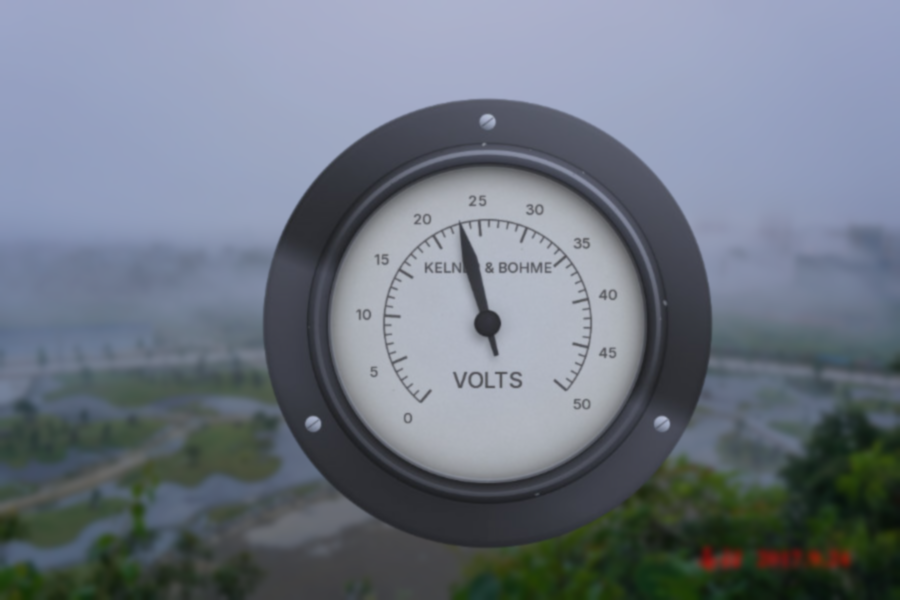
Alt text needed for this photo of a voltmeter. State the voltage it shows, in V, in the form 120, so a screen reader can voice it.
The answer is 23
